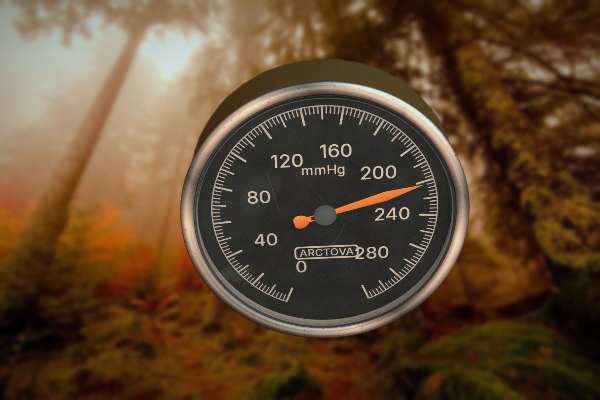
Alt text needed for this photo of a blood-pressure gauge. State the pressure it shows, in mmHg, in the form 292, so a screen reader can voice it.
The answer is 220
